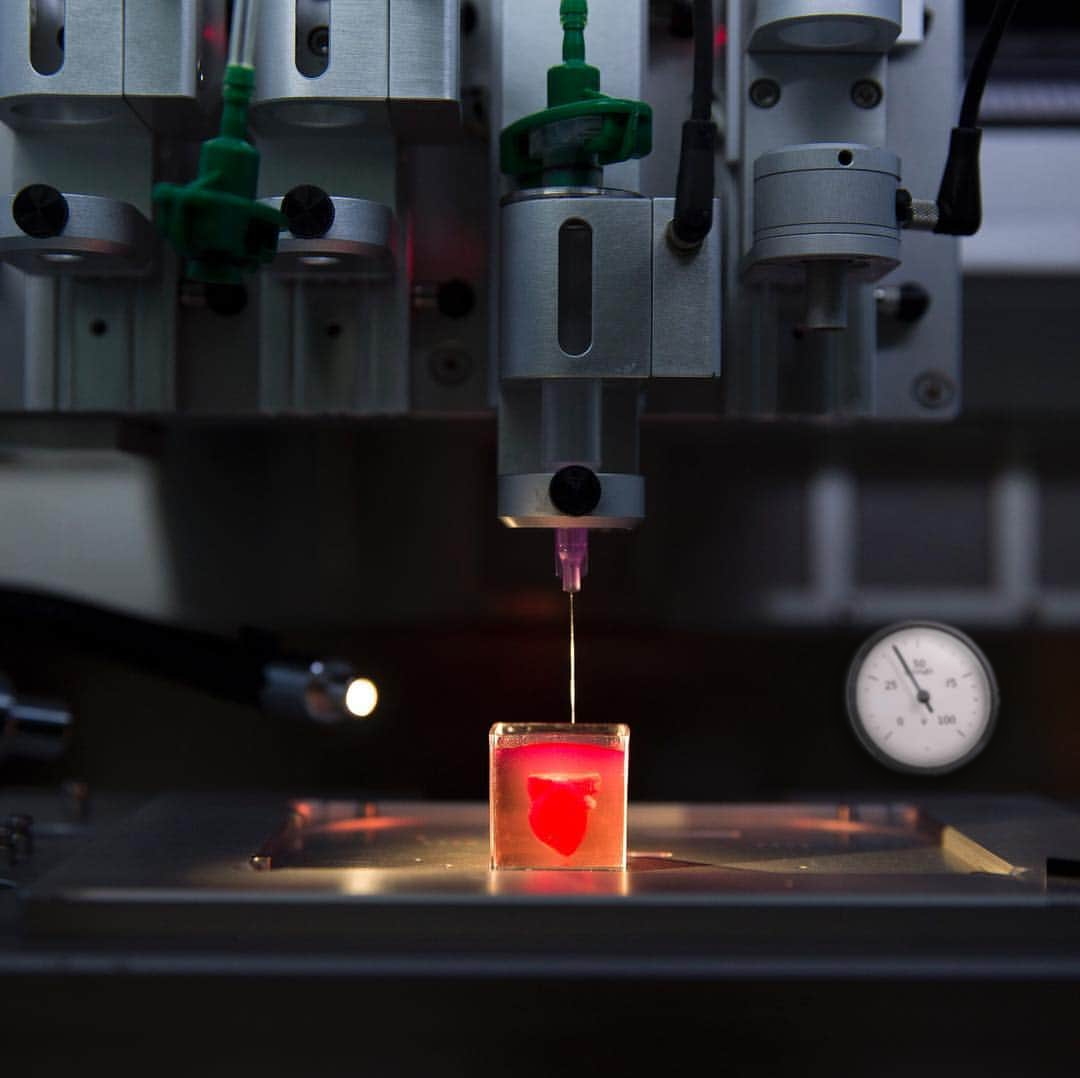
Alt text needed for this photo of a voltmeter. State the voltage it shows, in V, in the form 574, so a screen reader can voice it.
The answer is 40
